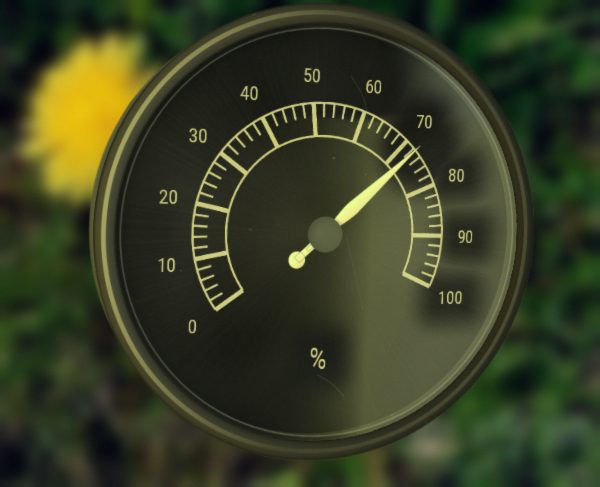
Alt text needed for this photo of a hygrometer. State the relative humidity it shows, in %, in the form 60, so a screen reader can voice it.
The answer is 72
